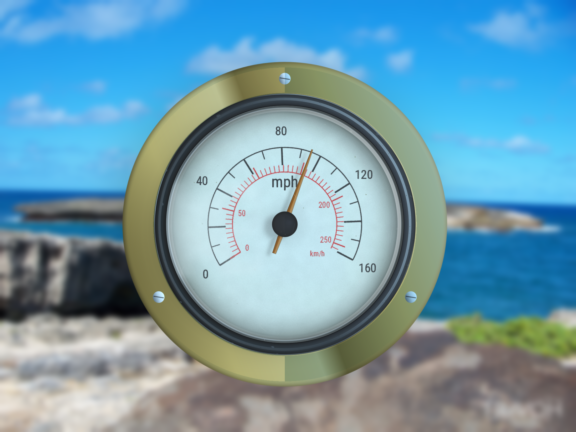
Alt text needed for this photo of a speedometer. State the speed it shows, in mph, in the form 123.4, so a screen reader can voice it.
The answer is 95
